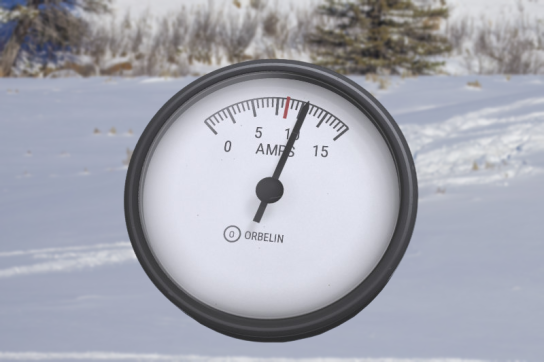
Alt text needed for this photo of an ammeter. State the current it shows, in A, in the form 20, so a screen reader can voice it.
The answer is 10.5
